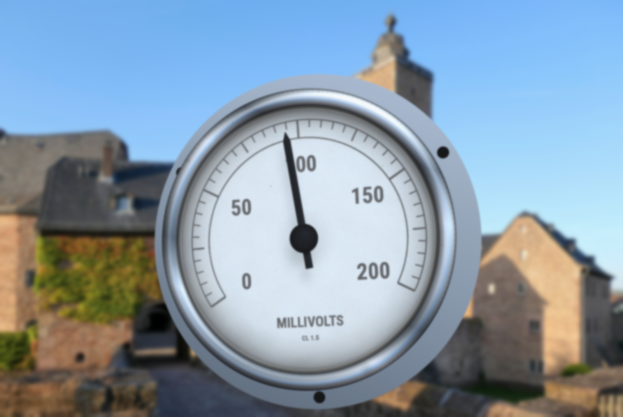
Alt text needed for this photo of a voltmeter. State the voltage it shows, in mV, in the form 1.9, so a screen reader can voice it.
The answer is 95
